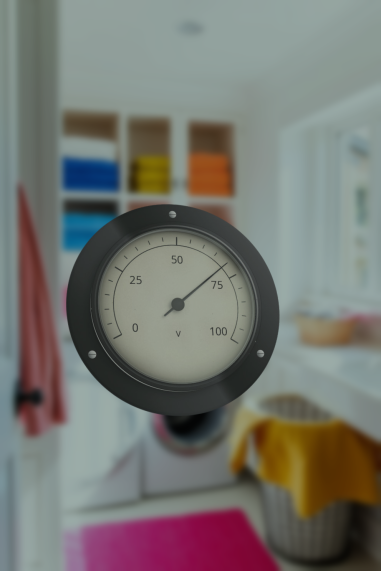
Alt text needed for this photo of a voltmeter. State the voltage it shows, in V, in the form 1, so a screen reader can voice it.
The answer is 70
